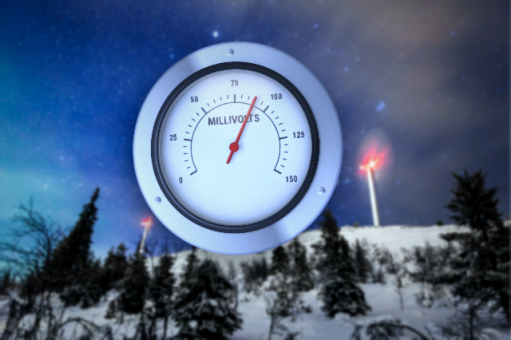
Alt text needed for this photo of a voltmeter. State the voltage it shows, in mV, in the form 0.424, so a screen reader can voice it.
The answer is 90
